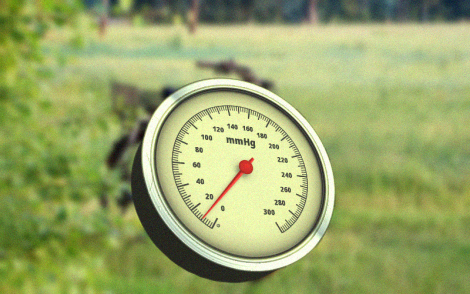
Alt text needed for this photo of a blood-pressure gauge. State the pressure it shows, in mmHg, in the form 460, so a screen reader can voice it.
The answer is 10
